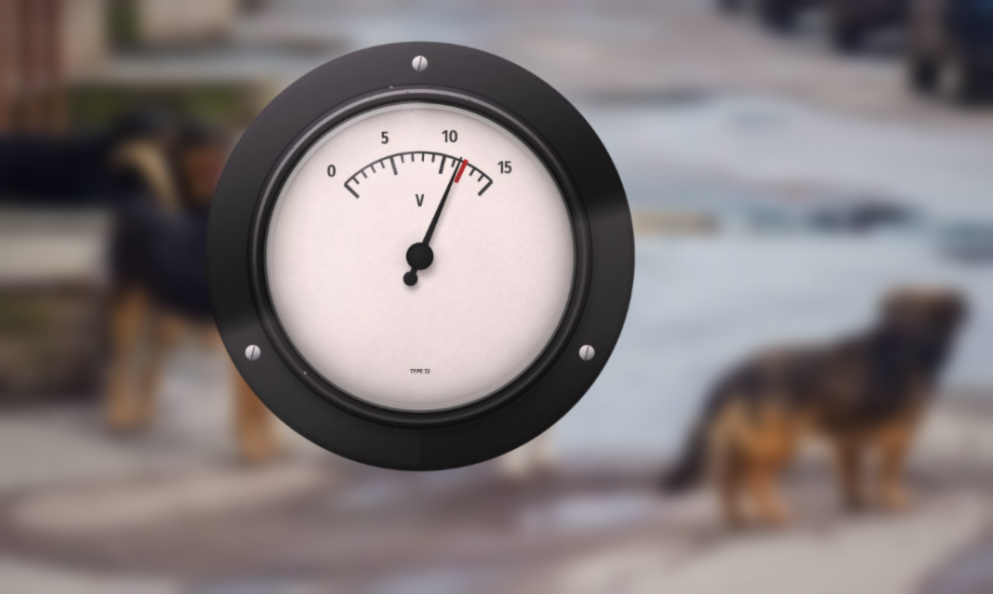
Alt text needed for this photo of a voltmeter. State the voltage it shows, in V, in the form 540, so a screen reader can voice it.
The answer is 11.5
